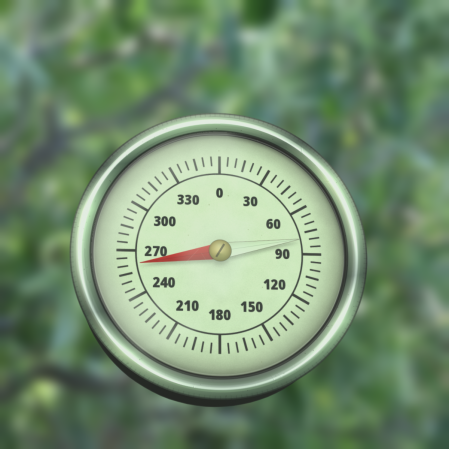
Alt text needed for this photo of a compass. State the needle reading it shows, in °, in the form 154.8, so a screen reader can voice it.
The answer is 260
